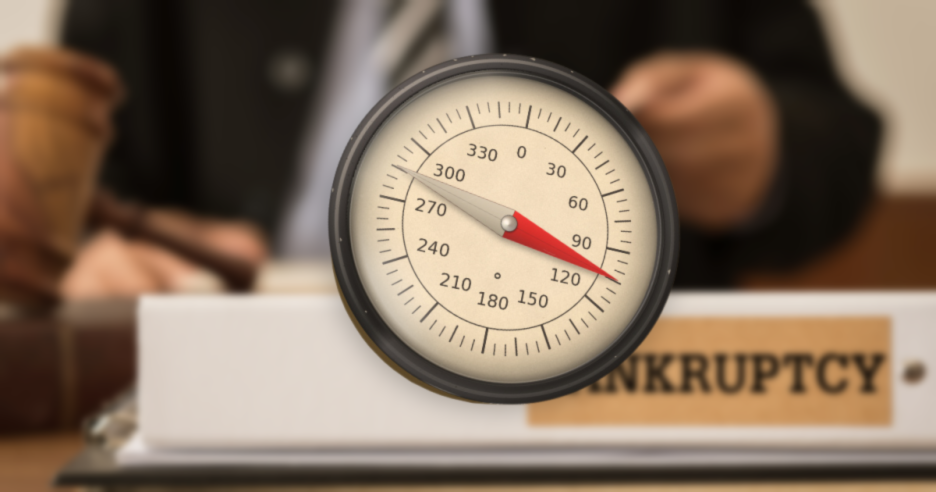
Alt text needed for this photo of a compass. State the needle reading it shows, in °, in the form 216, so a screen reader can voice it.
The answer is 105
